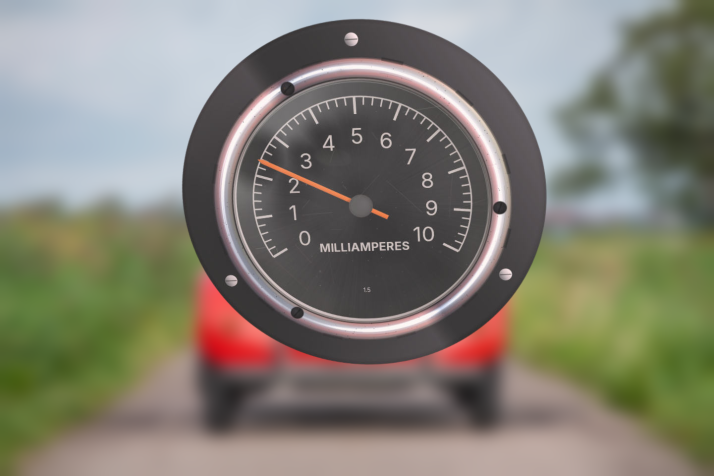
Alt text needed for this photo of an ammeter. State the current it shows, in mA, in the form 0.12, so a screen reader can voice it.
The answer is 2.4
